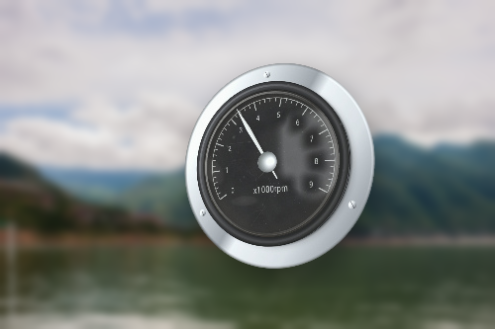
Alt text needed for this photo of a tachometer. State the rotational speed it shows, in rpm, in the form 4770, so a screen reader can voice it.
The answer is 3400
